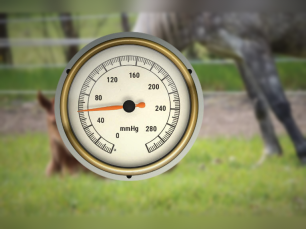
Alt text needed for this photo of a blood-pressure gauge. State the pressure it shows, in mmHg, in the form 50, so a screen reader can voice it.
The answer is 60
